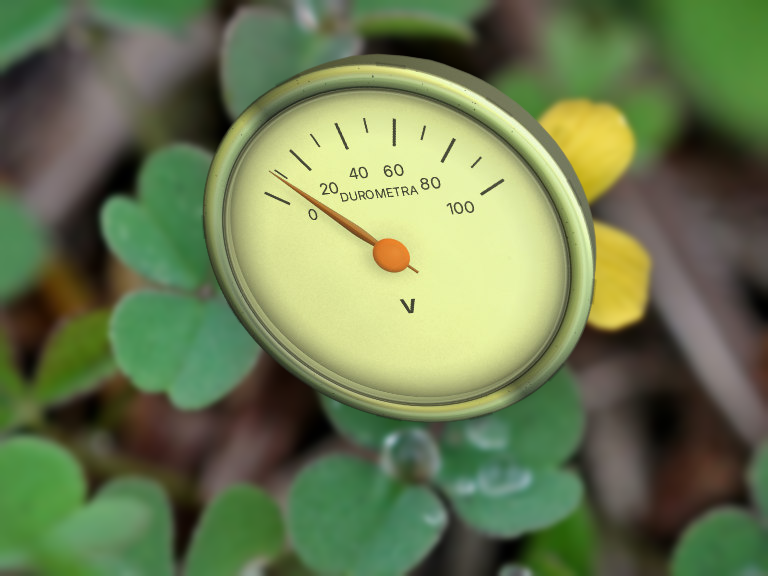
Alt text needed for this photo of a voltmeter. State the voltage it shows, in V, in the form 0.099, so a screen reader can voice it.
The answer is 10
